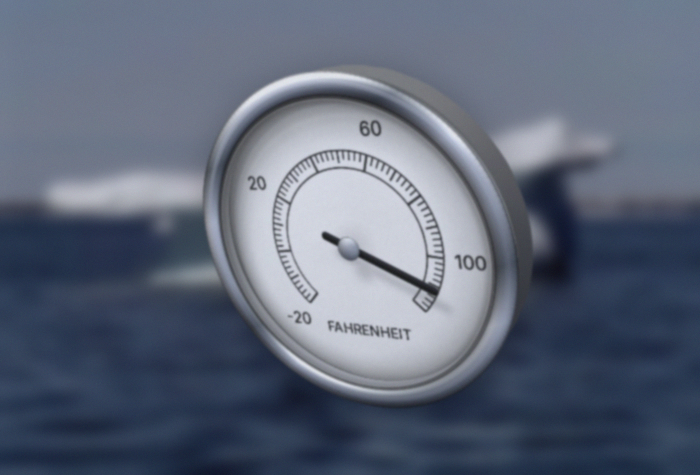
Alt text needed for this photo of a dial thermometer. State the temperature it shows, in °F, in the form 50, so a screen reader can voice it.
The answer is 110
